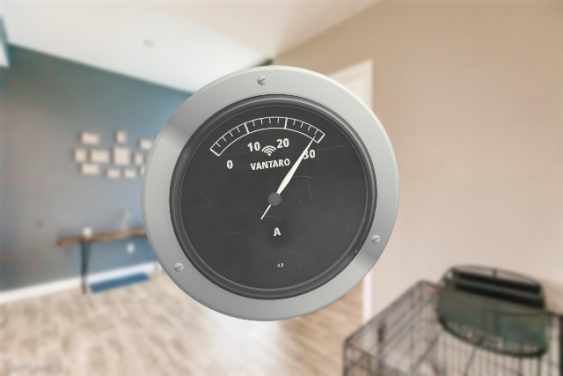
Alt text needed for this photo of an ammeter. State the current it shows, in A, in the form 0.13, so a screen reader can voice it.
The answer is 28
